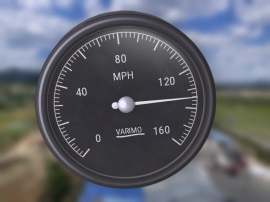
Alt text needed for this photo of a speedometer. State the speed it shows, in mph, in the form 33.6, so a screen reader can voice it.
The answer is 134
